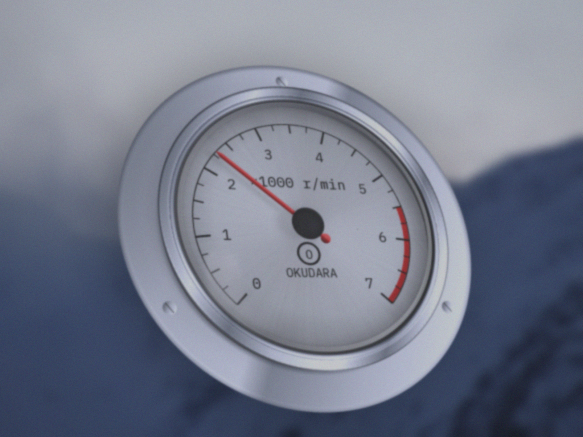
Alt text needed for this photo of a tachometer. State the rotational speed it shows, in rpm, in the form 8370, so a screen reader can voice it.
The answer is 2250
